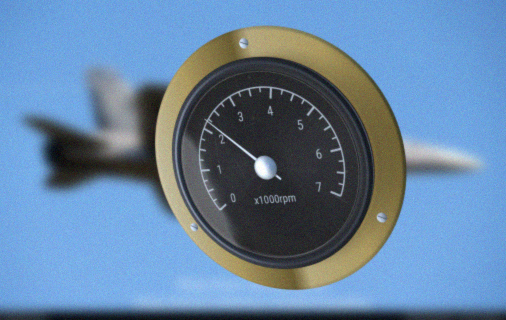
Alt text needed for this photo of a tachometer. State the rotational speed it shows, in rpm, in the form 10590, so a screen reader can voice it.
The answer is 2250
